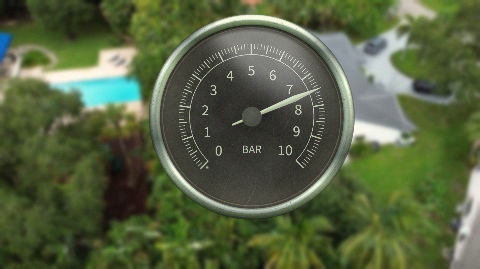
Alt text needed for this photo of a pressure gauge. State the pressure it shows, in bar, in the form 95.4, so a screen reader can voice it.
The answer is 7.5
